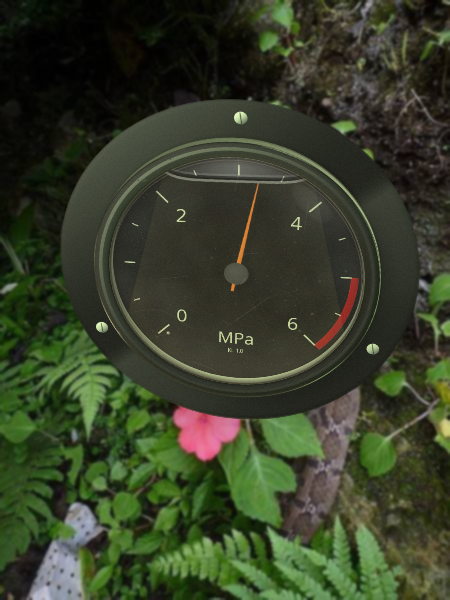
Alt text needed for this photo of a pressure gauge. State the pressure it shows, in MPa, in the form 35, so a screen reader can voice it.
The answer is 3.25
